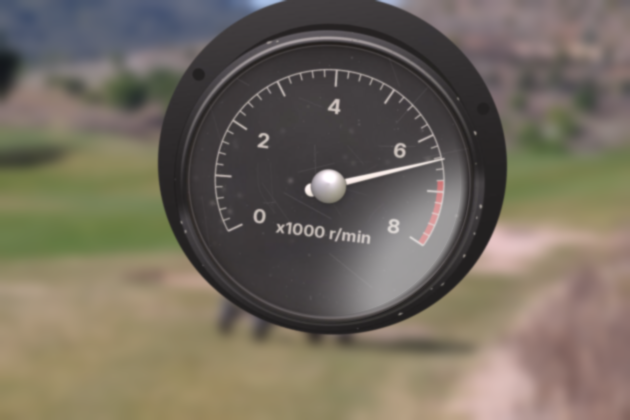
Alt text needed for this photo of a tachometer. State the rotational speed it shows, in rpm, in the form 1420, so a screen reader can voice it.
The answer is 6400
